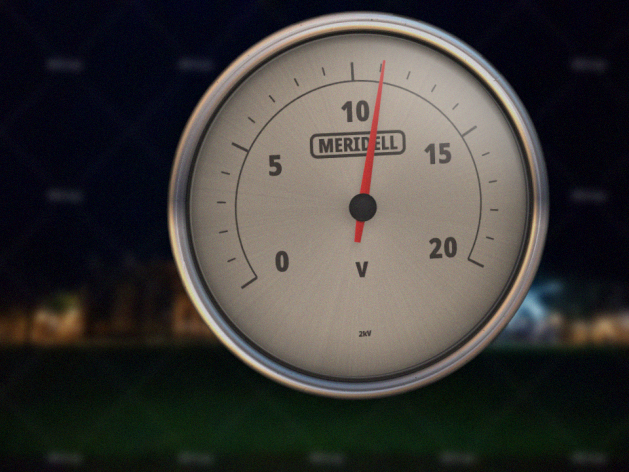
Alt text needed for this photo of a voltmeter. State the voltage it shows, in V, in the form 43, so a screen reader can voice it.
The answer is 11
